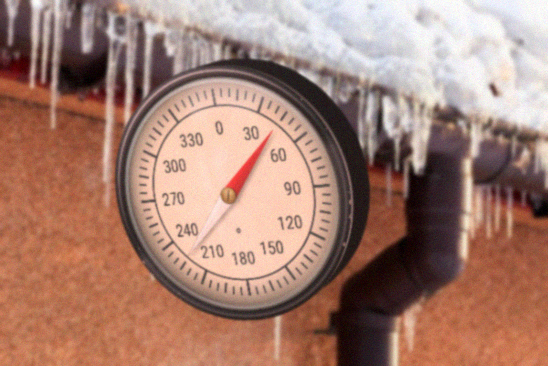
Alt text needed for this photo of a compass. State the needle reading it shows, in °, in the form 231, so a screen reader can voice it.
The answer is 45
